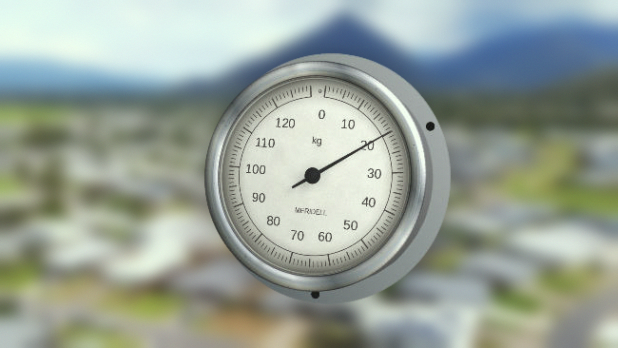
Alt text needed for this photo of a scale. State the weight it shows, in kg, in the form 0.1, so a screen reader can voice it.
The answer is 20
